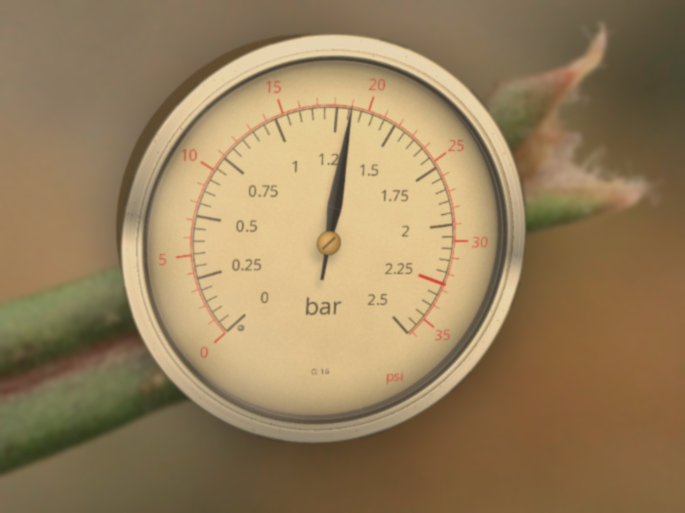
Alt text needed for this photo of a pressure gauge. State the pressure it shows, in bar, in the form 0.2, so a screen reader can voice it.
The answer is 1.3
